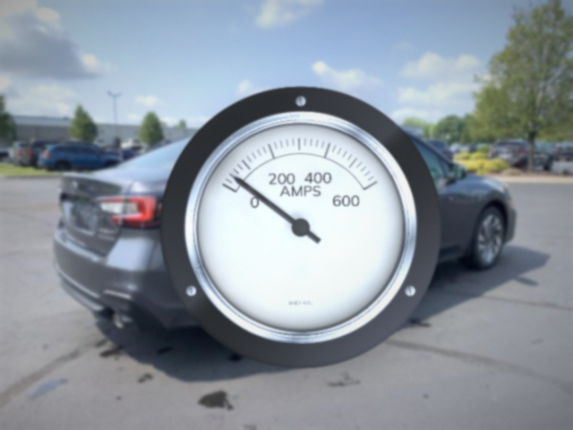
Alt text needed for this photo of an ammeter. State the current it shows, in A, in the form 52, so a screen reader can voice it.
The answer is 40
